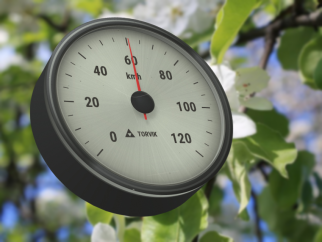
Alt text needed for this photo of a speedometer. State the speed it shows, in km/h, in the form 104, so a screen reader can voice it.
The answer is 60
